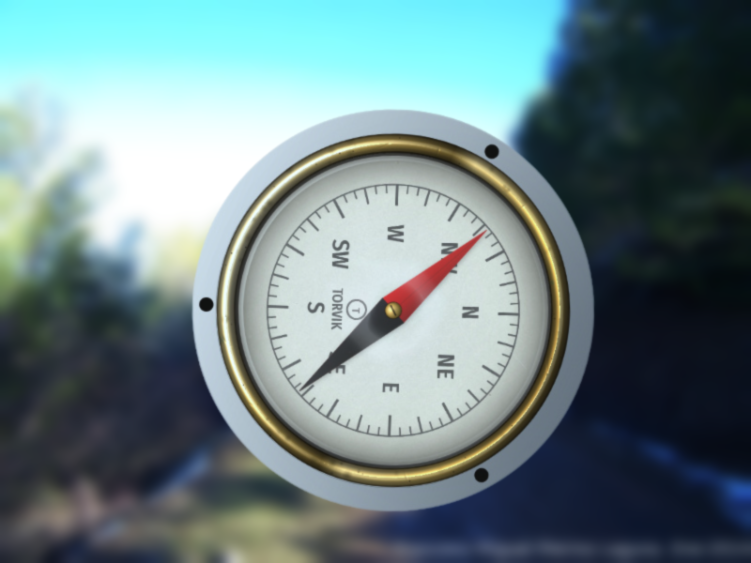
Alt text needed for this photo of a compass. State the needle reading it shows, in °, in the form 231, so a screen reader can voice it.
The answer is 317.5
